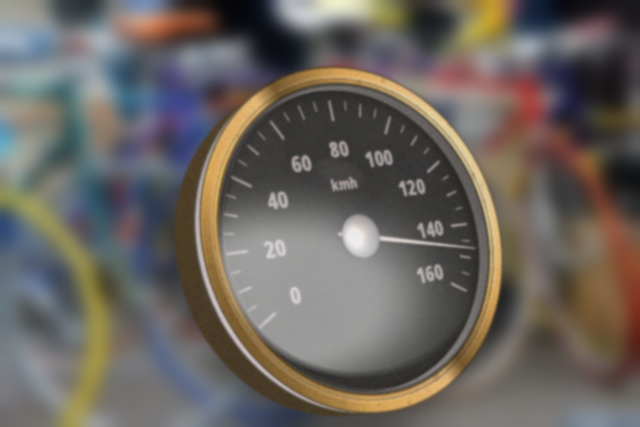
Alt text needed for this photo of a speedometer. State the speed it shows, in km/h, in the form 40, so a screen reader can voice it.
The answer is 147.5
